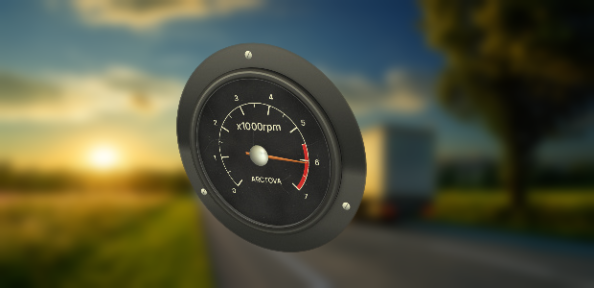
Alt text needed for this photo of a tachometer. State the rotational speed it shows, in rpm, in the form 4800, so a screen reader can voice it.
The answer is 6000
